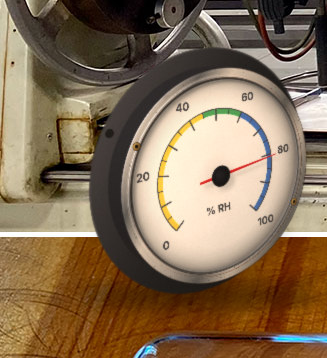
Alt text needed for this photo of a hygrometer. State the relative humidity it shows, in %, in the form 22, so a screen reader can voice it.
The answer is 80
